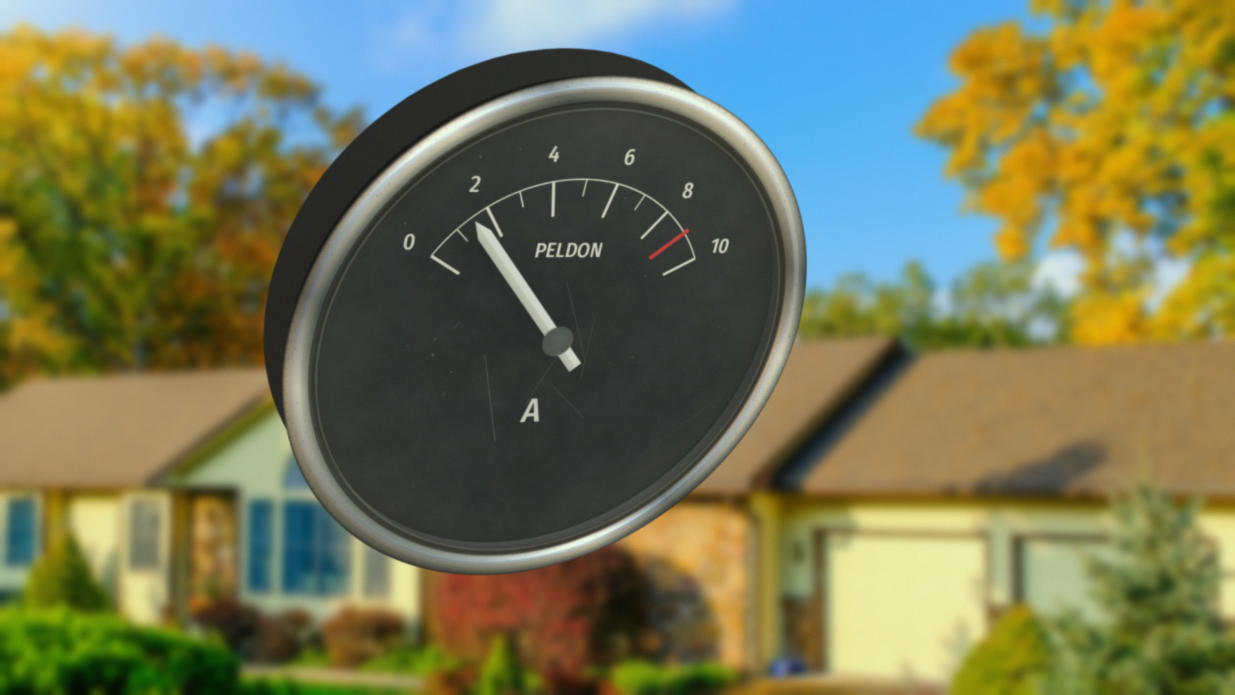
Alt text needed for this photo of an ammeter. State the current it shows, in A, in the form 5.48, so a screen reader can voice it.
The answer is 1.5
